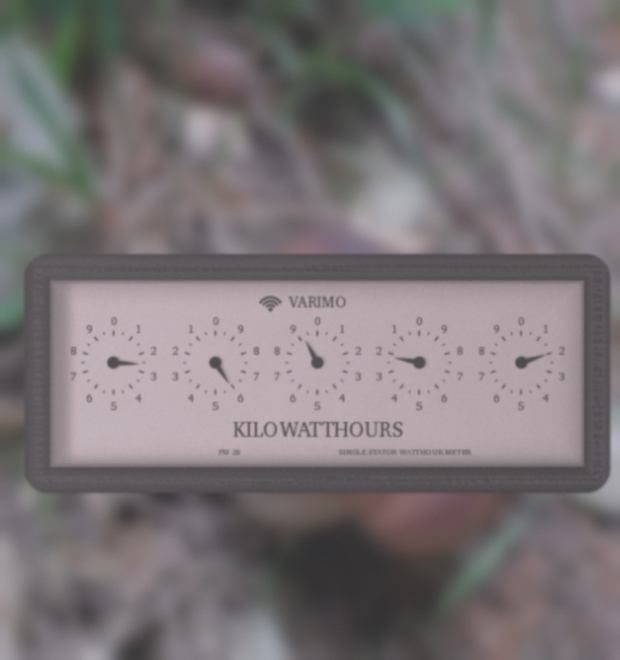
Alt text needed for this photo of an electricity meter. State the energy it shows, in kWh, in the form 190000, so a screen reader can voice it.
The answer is 25922
